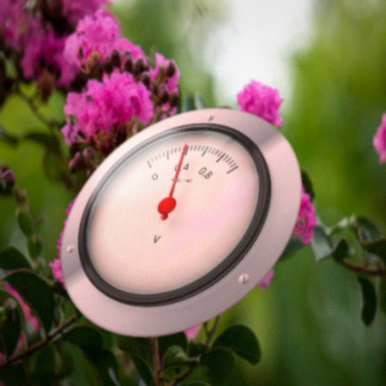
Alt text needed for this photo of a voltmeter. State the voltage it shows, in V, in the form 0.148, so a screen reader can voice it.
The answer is 0.4
